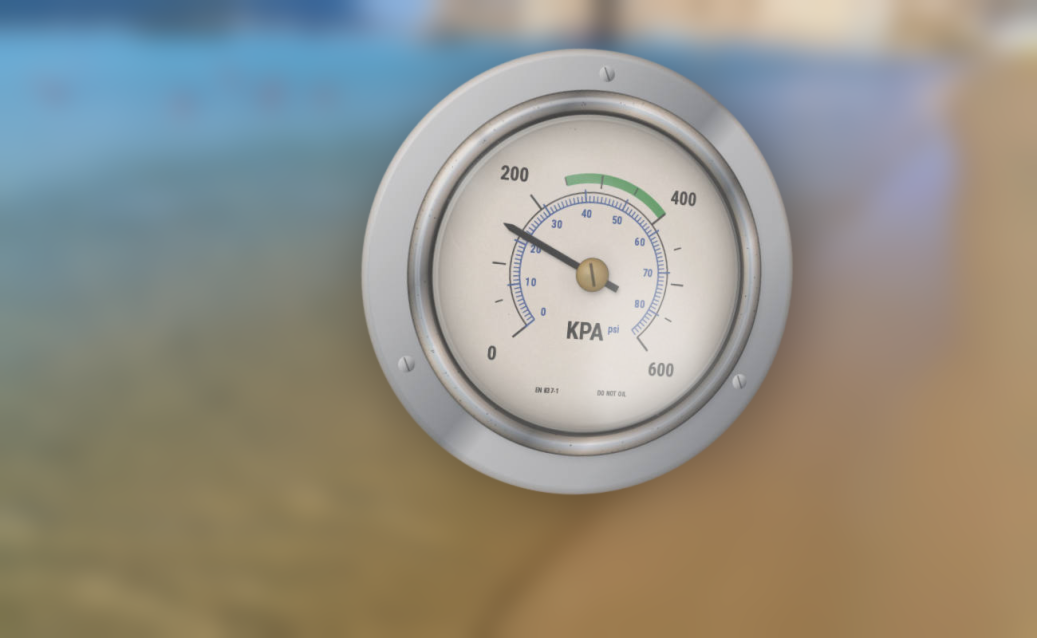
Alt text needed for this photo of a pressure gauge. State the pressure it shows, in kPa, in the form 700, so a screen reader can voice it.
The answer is 150
